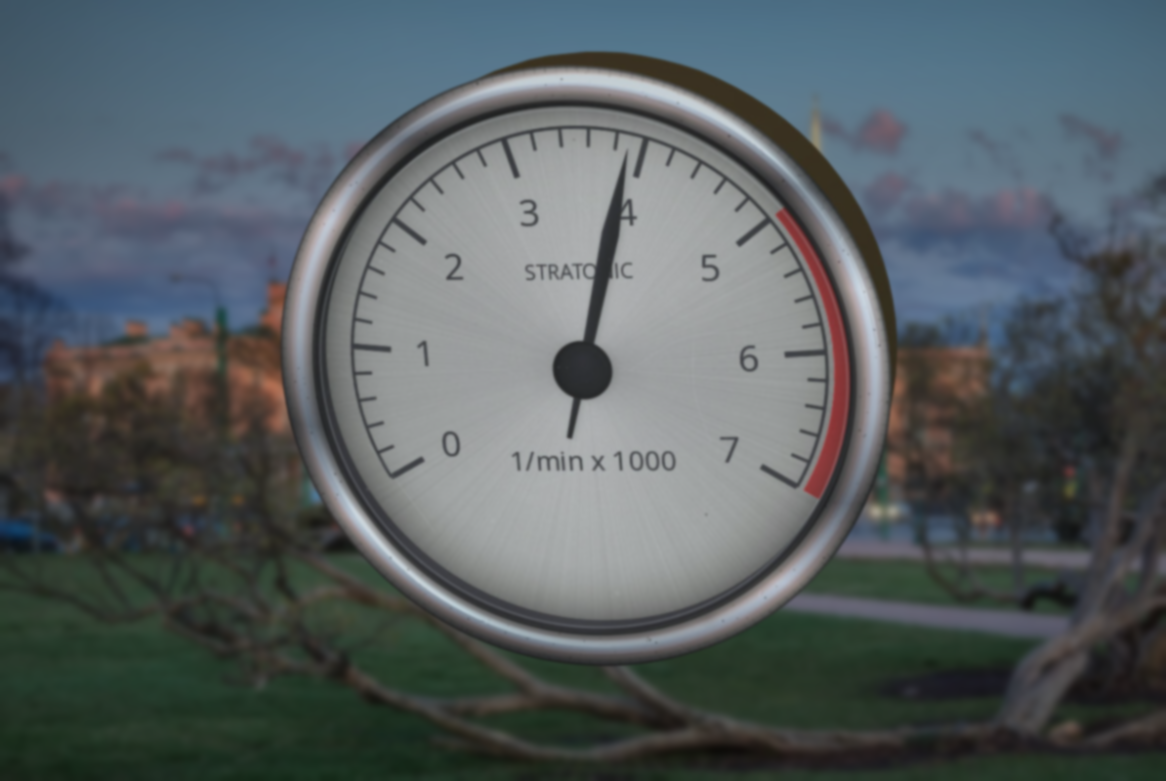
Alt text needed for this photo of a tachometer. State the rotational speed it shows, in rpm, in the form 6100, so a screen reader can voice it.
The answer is 3900
